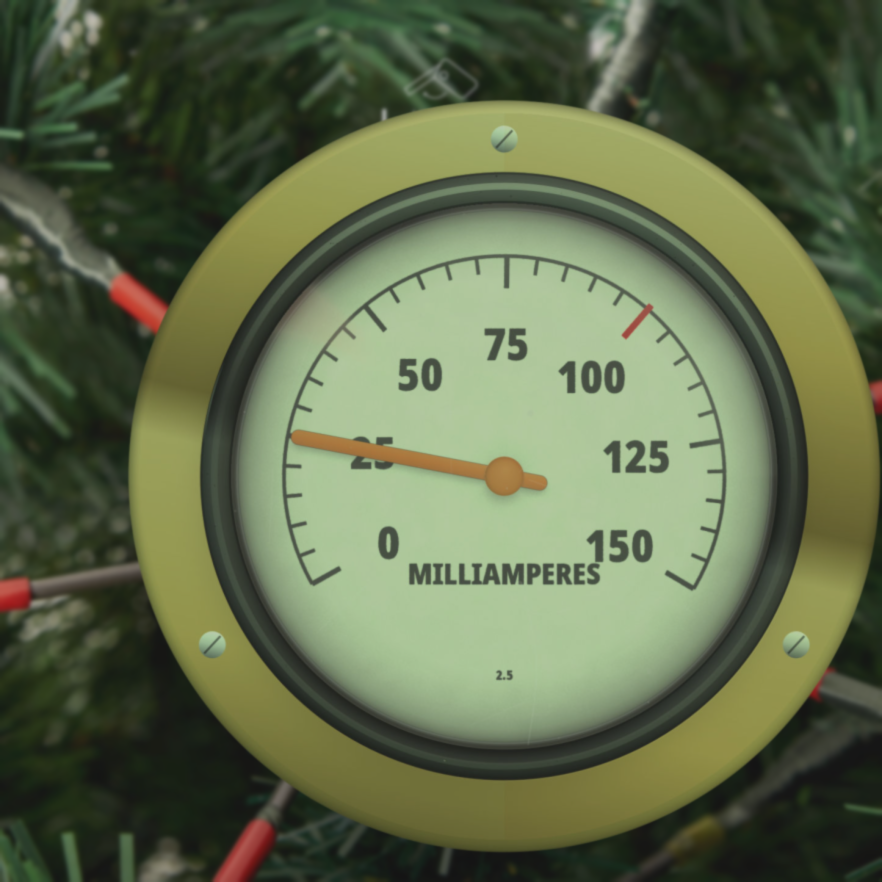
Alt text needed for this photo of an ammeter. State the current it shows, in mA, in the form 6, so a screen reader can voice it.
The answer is 25
